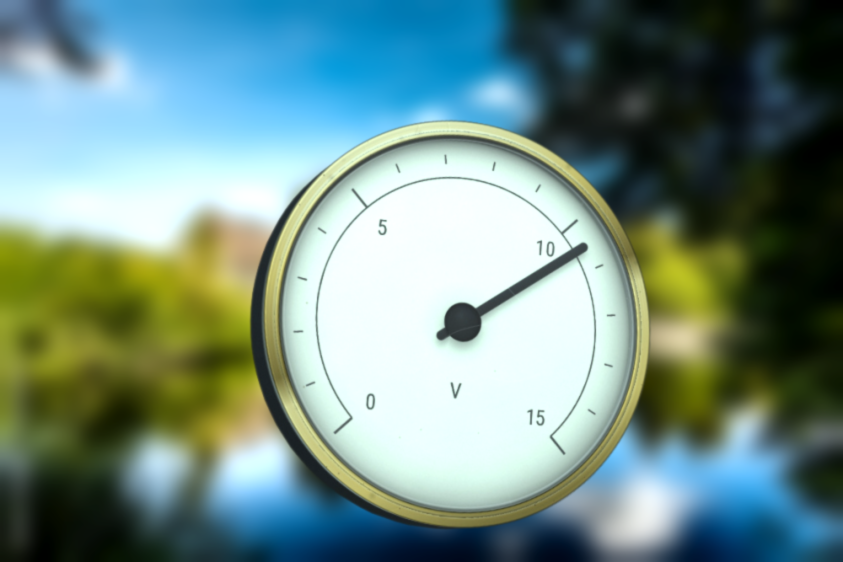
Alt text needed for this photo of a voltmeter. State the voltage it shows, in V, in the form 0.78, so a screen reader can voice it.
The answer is 10.5
